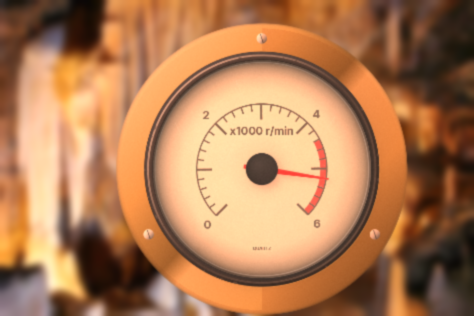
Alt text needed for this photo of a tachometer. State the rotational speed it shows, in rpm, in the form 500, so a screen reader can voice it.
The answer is 5200
